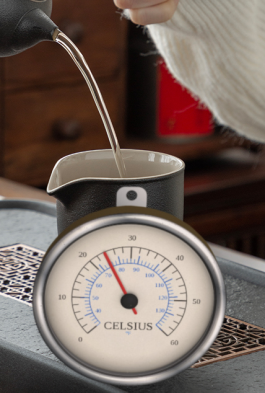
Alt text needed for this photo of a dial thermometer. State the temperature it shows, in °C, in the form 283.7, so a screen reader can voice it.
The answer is 24
